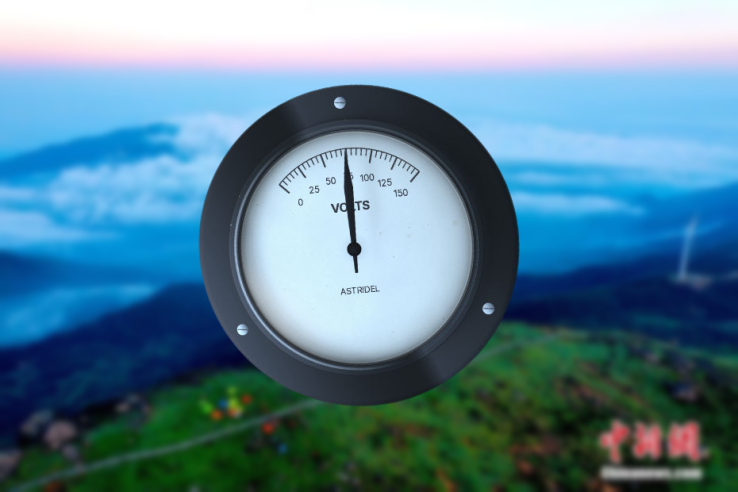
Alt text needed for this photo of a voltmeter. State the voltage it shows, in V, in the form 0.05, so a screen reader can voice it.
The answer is 75
